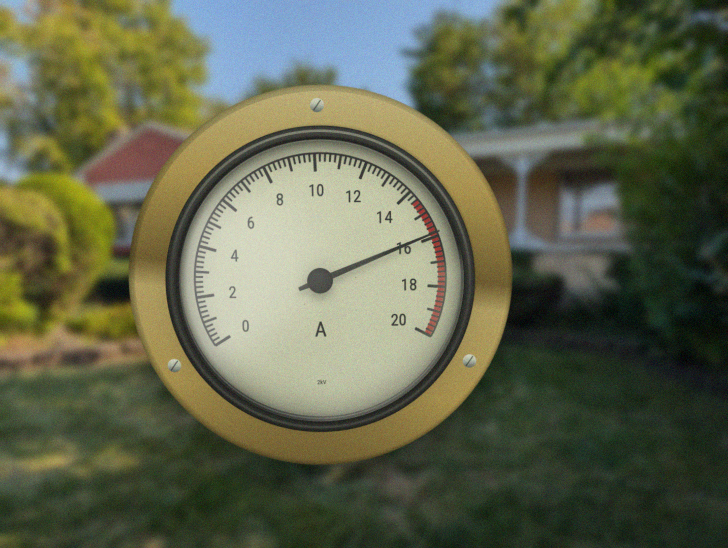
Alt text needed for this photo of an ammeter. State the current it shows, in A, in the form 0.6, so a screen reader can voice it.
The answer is 15.8
